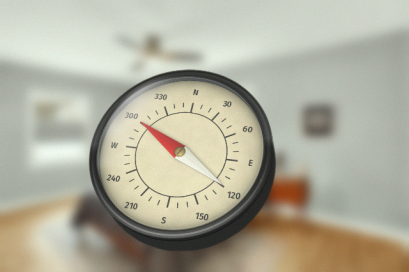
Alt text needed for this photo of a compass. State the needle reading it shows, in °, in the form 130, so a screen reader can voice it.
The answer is 300
